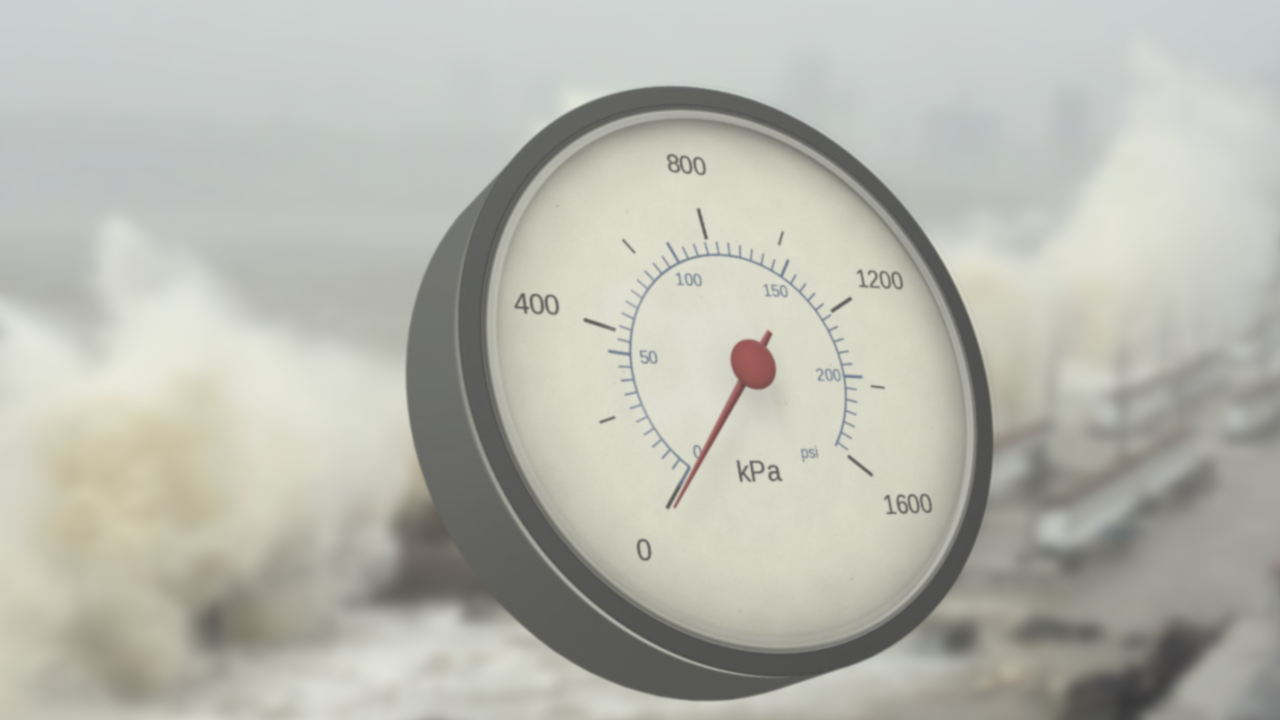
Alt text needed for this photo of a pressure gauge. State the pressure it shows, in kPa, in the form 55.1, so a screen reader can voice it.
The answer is 0
